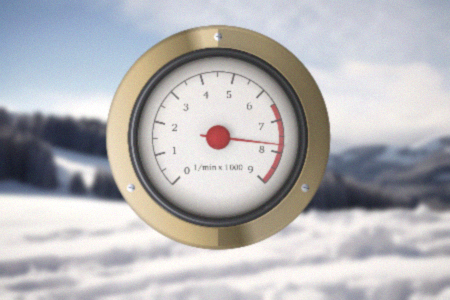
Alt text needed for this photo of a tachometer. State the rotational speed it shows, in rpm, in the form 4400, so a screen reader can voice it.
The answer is 7750
